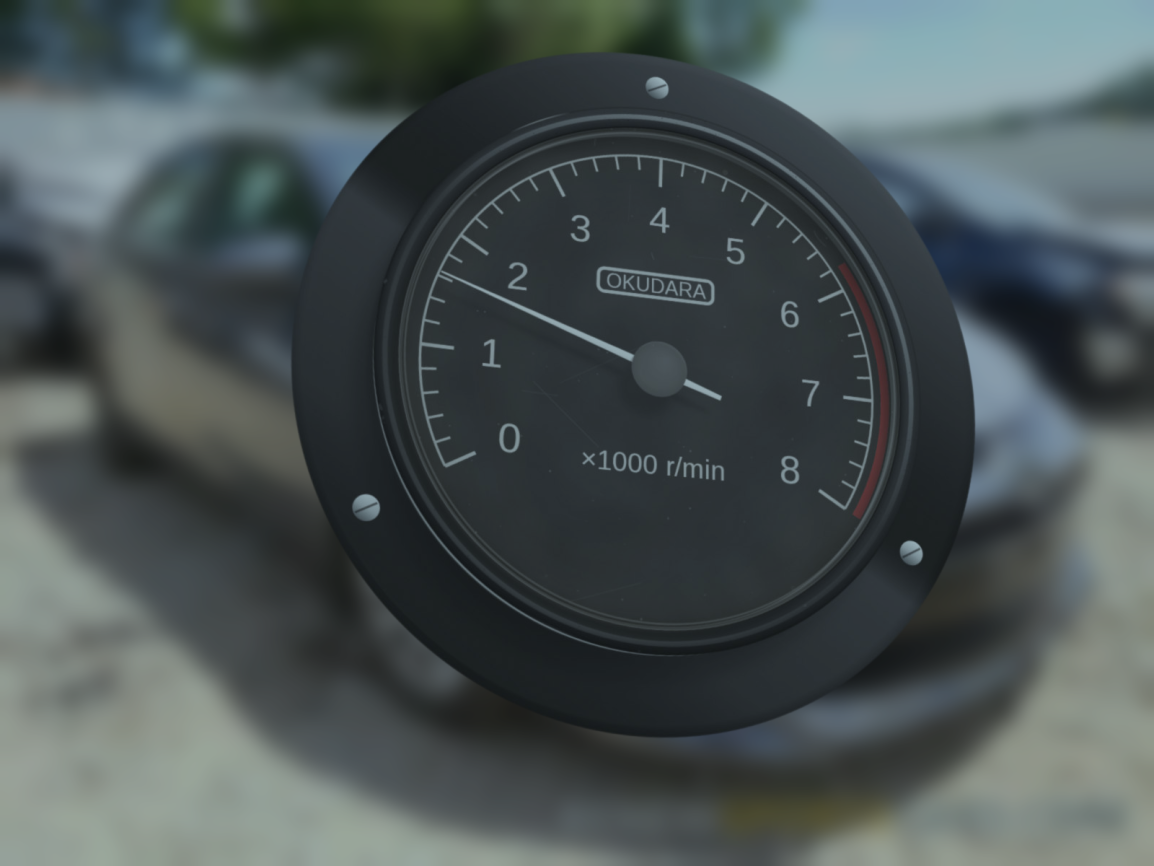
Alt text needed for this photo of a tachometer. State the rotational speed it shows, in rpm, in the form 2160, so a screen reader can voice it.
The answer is 1600
